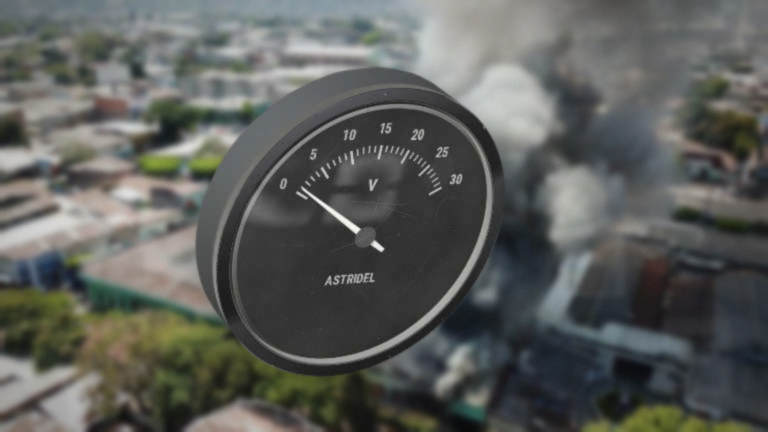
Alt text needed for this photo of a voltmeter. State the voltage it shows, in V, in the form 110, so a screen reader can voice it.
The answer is 1
